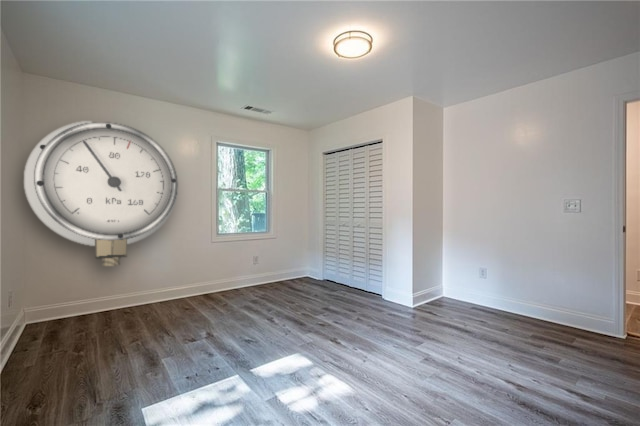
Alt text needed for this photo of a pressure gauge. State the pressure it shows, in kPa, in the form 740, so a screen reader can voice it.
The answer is 60
